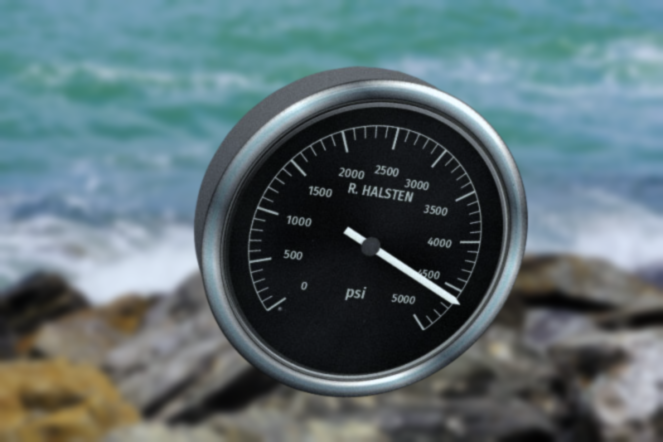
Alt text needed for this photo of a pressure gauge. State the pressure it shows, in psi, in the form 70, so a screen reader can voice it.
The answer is 4600
